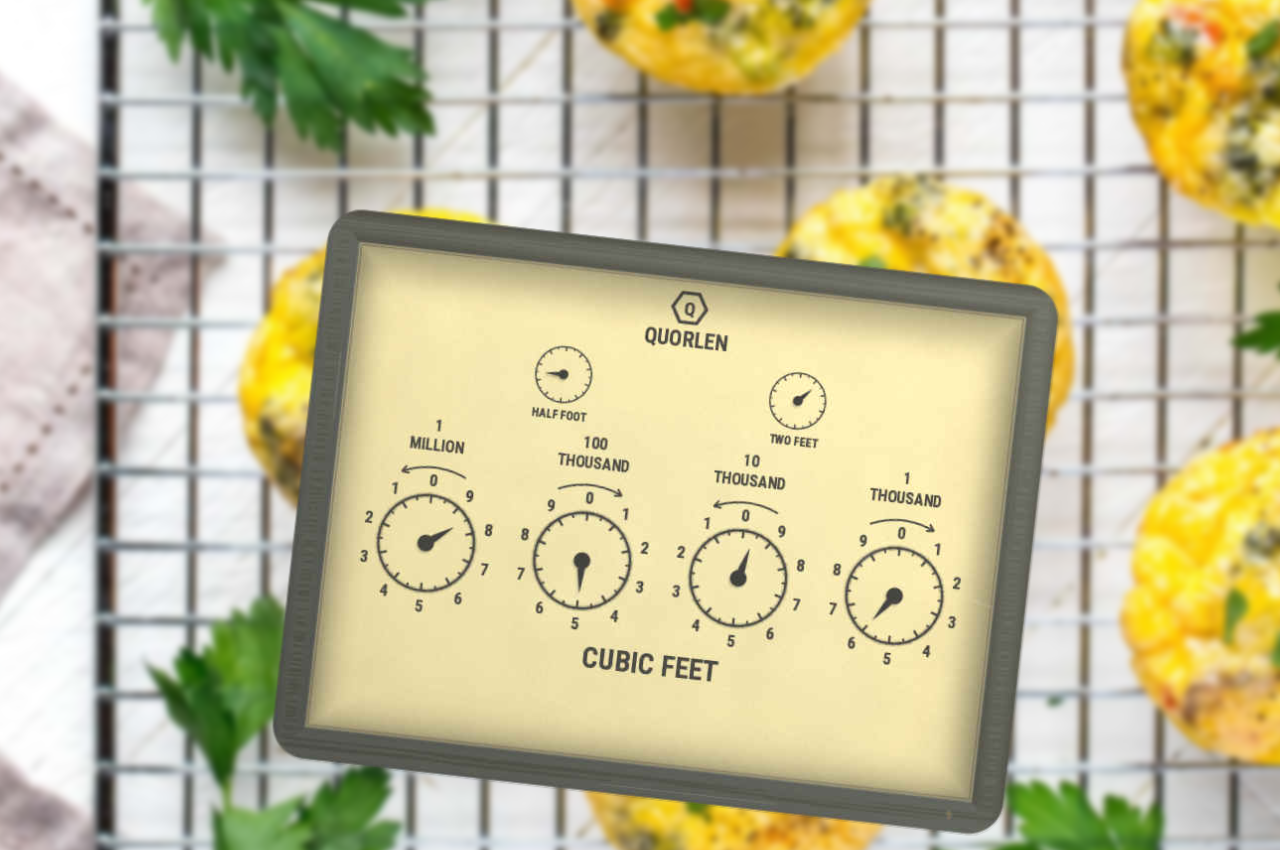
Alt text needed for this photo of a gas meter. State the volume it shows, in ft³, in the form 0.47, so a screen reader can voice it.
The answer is 849600
